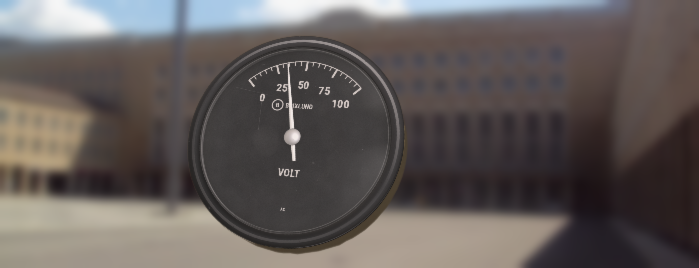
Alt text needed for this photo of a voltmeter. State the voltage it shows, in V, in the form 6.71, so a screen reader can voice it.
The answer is 35
